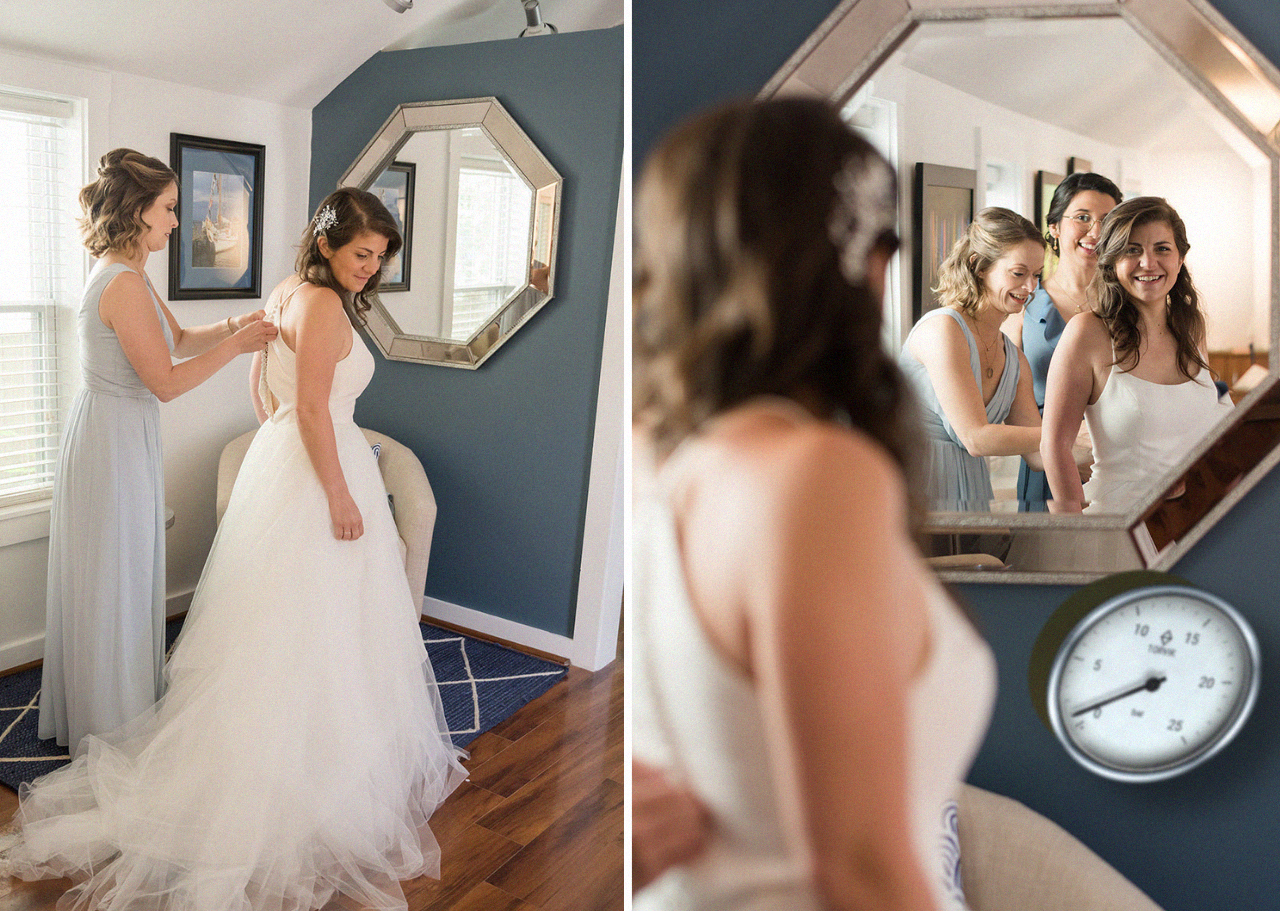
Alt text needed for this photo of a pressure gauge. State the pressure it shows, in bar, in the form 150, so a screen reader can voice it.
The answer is 1
